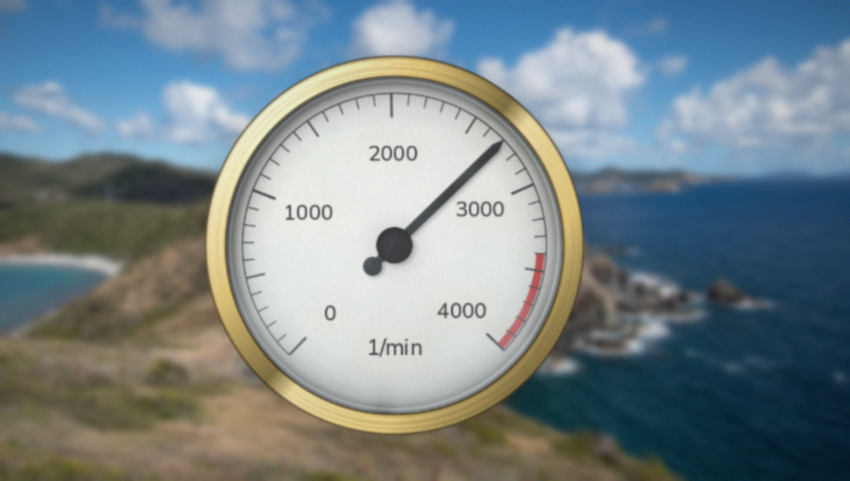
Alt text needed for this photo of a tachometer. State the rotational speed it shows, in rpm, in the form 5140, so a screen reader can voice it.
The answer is 2700
